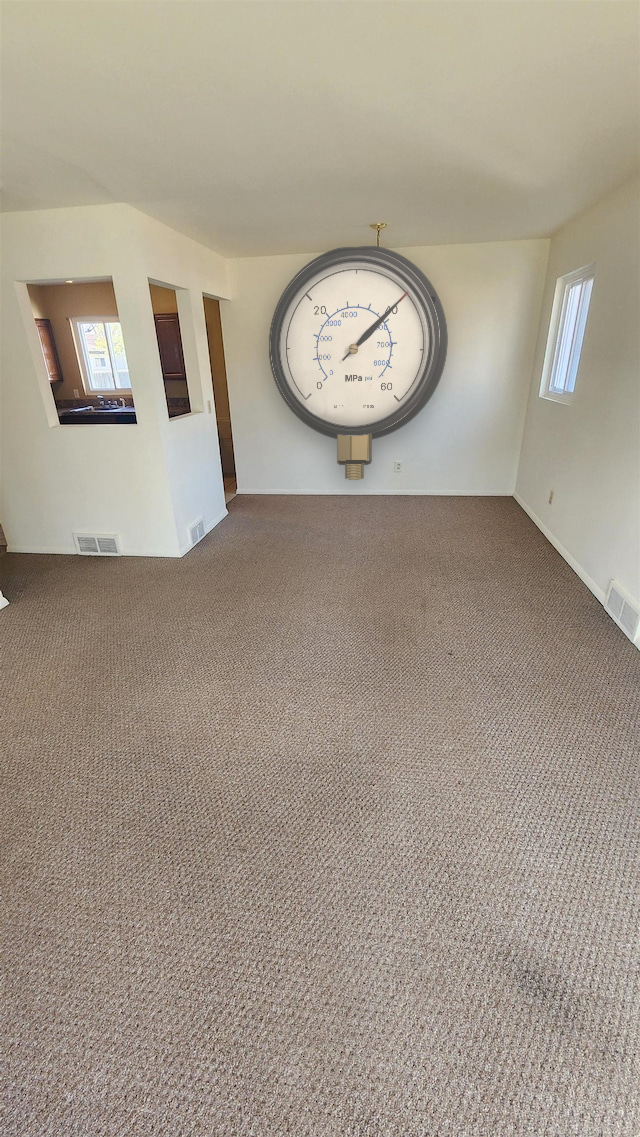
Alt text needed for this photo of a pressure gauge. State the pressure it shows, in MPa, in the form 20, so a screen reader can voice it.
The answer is 40
